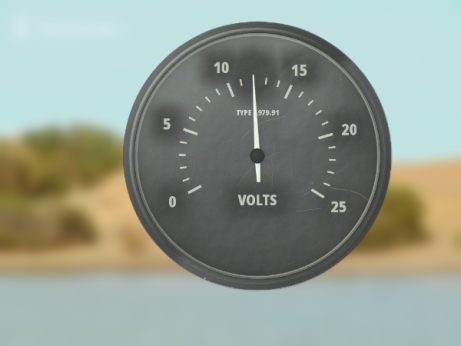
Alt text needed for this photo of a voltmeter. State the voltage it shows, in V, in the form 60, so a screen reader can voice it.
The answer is 12
